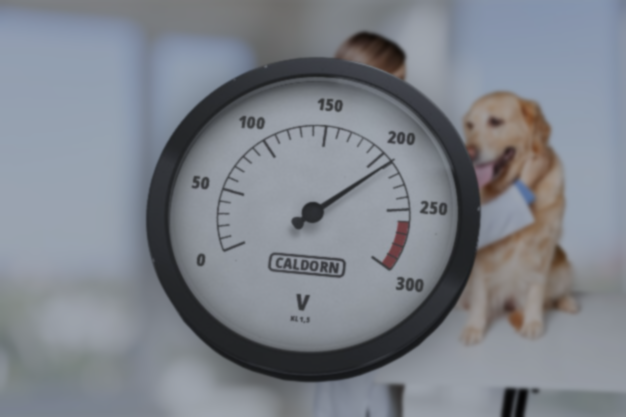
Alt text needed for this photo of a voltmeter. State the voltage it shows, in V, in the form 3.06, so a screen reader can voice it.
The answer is 210
